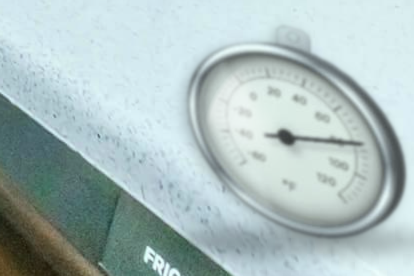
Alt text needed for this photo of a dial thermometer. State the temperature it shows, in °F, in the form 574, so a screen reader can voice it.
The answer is 80
